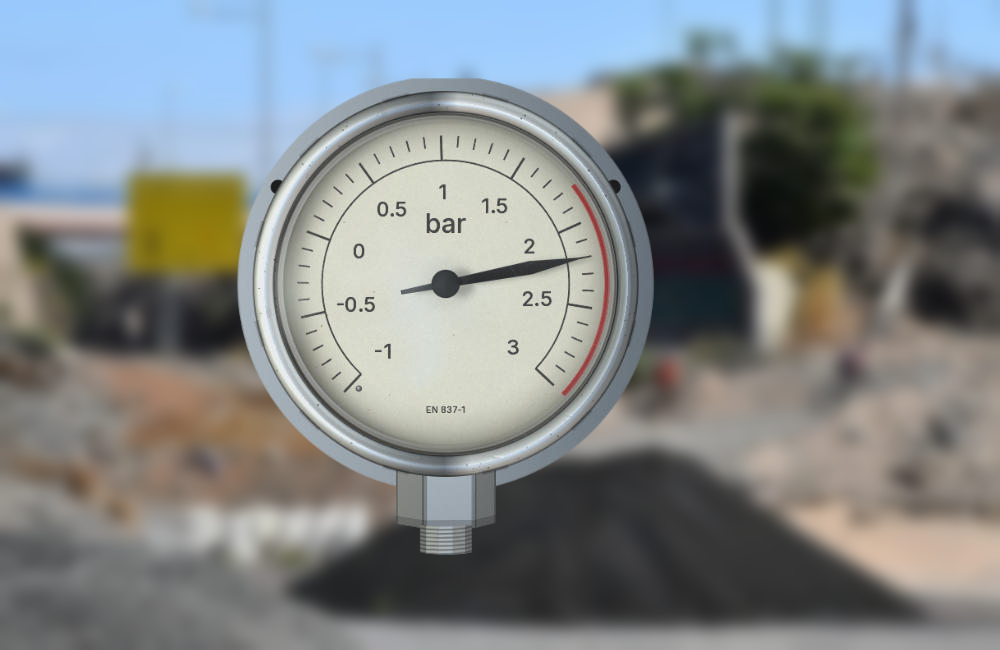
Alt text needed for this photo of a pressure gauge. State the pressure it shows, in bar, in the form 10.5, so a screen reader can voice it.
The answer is 2.2
